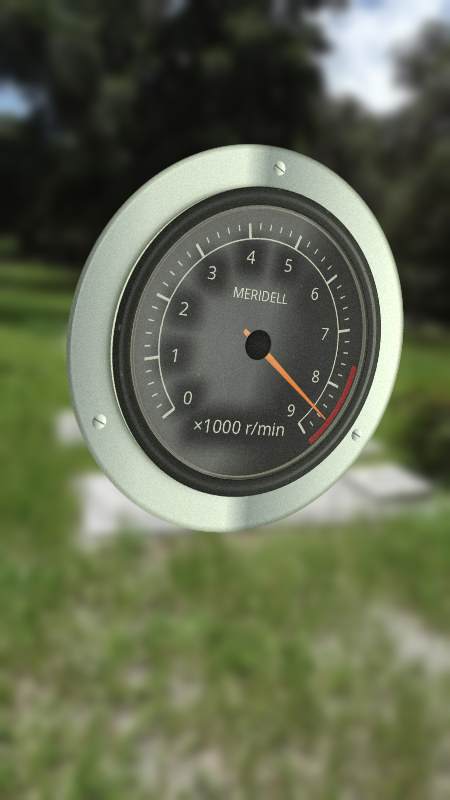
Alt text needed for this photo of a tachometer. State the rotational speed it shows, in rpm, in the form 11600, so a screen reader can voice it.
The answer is 8600
